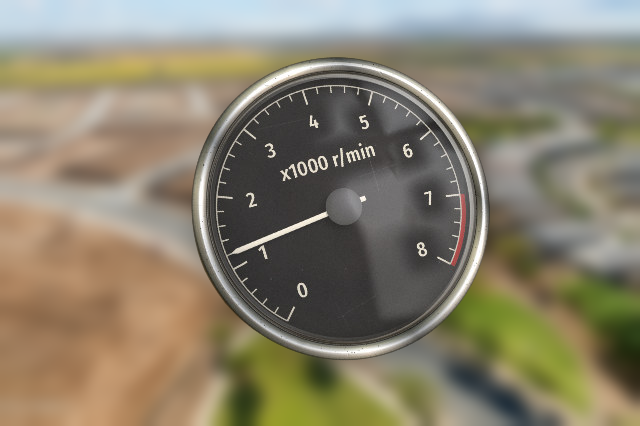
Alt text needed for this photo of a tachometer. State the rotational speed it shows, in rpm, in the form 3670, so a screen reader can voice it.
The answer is 1200
